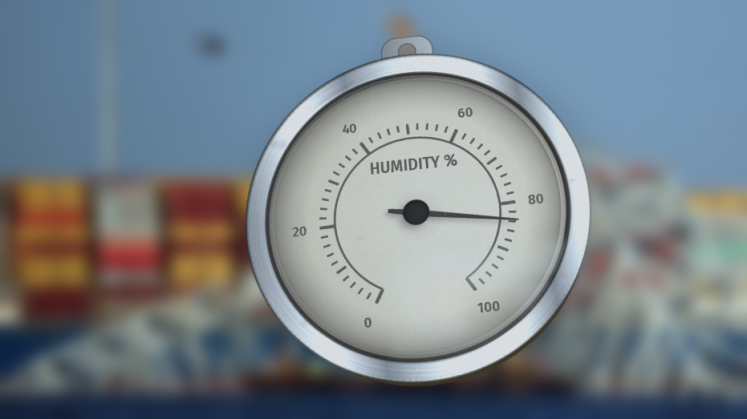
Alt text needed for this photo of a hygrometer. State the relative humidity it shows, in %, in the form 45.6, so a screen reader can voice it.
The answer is 84
